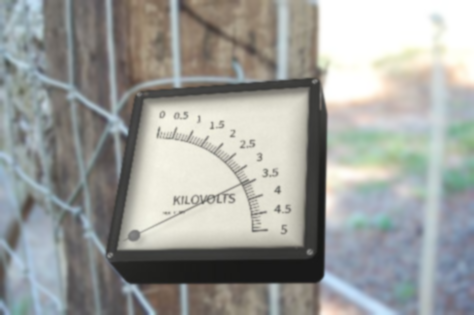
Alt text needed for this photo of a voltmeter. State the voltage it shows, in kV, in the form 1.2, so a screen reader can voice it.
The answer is 3.5
